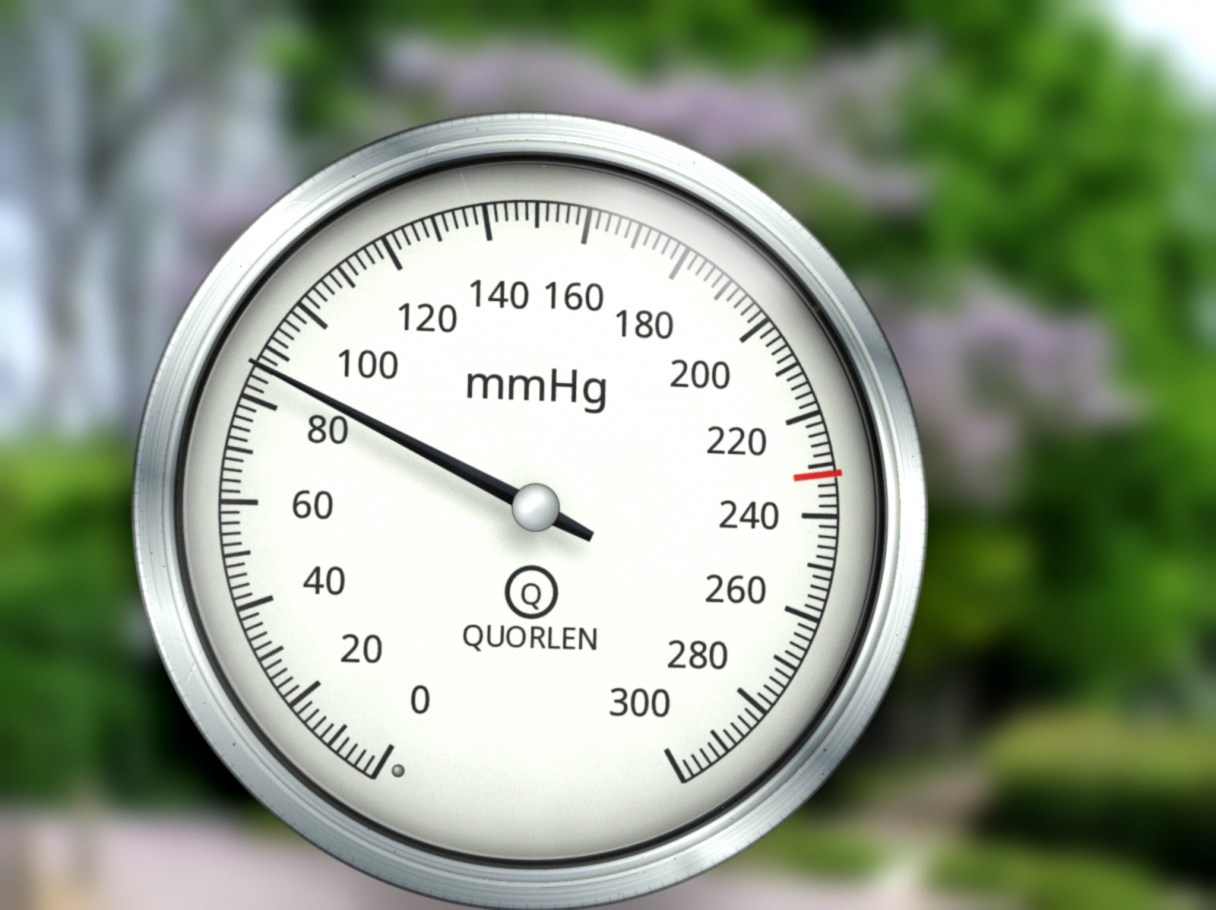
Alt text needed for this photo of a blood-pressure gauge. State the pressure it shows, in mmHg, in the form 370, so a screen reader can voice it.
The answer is 86
